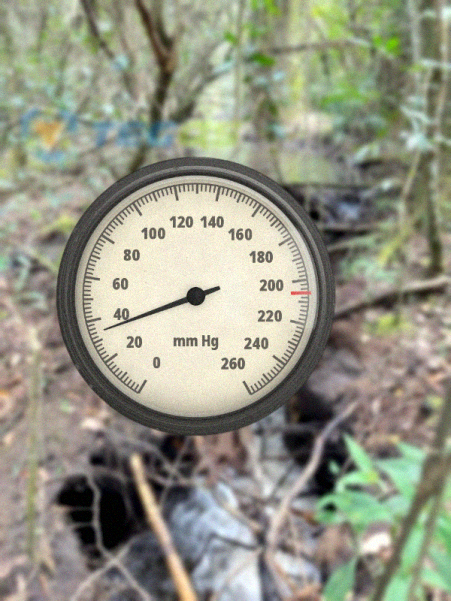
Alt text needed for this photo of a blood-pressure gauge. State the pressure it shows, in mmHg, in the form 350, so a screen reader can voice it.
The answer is 34
